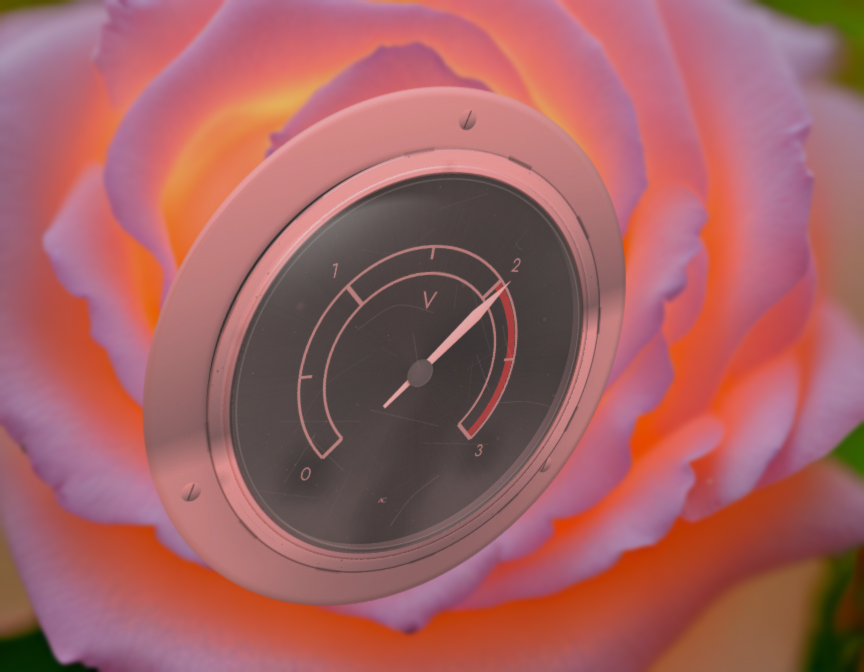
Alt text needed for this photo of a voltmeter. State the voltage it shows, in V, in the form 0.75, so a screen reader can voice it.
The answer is 2
